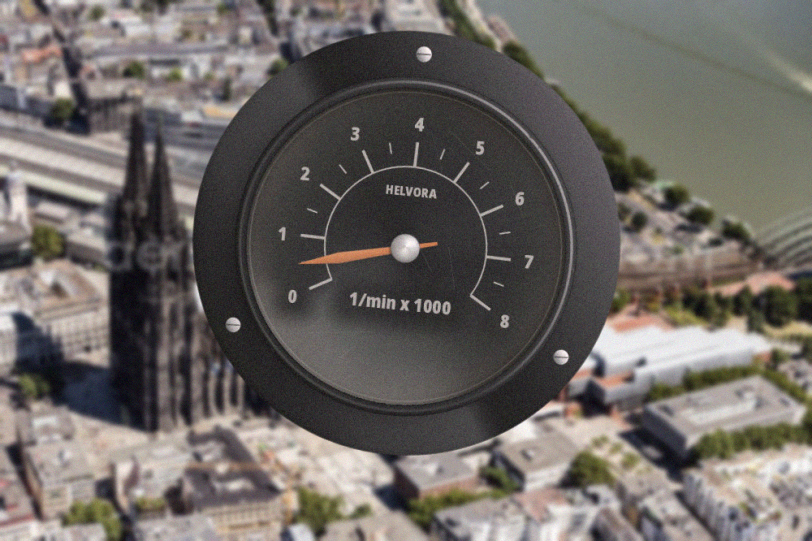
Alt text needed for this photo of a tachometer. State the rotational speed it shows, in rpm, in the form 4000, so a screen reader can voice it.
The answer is 500
